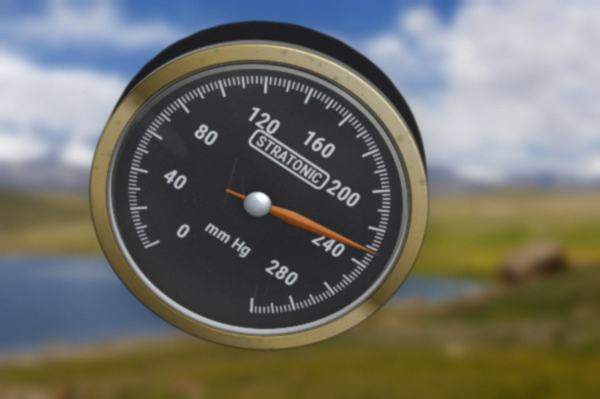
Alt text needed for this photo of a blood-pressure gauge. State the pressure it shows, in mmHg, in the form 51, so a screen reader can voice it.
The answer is 230
